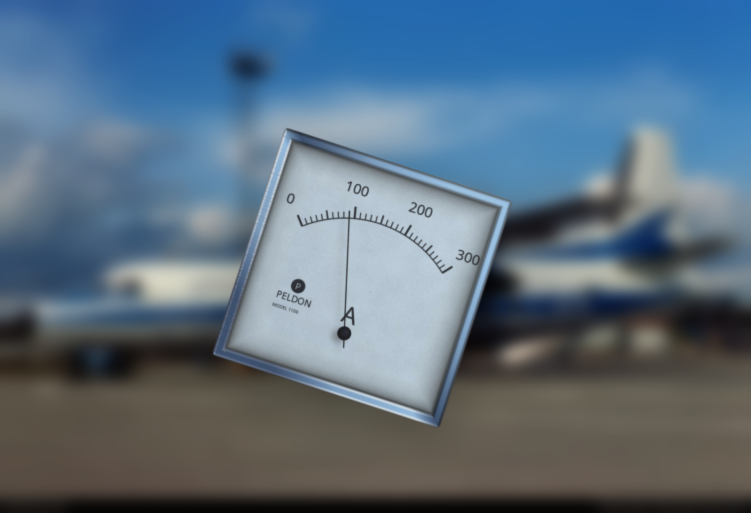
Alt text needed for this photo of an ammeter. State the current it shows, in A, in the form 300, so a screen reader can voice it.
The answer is 90
